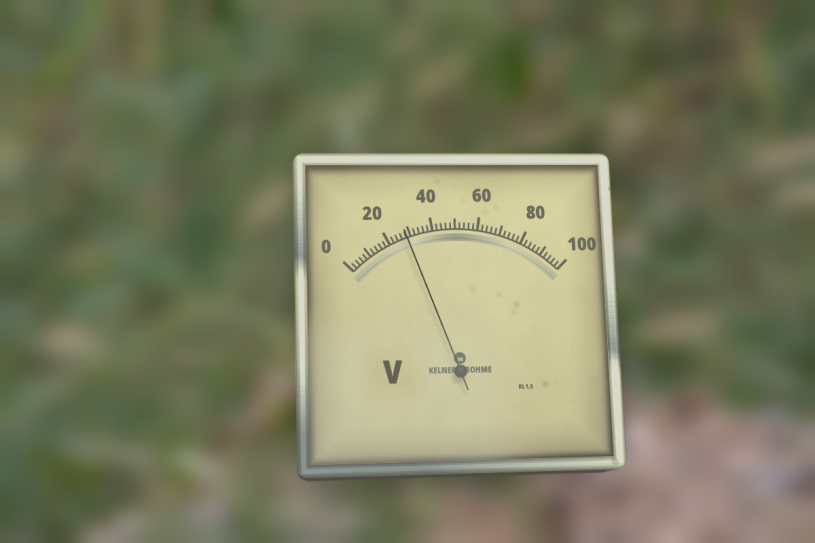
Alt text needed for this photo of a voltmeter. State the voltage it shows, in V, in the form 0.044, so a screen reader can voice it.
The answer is 28
